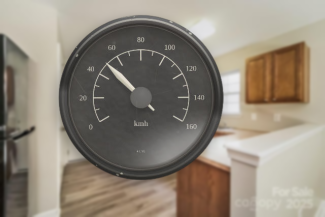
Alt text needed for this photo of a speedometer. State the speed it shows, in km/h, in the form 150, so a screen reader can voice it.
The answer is 50
